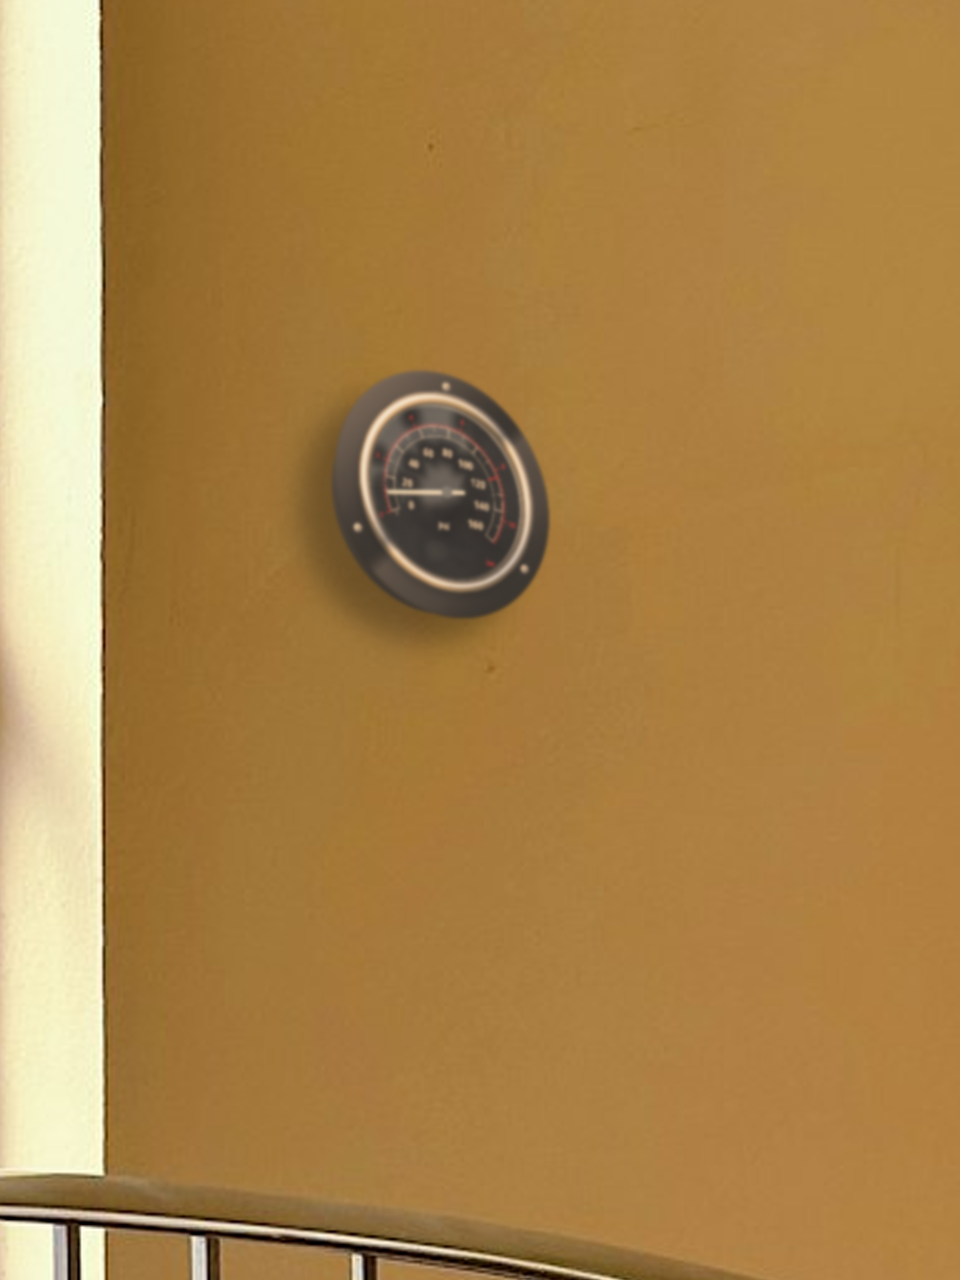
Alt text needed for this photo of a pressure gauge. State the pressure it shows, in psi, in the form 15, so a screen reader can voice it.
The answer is 10
